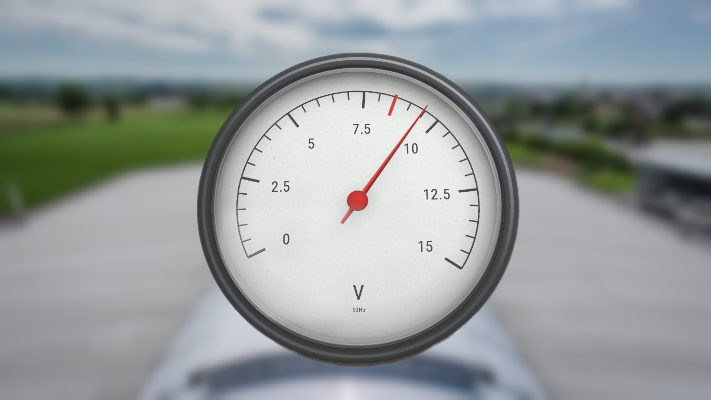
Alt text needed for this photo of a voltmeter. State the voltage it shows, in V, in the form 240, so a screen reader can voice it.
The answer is 9.5
